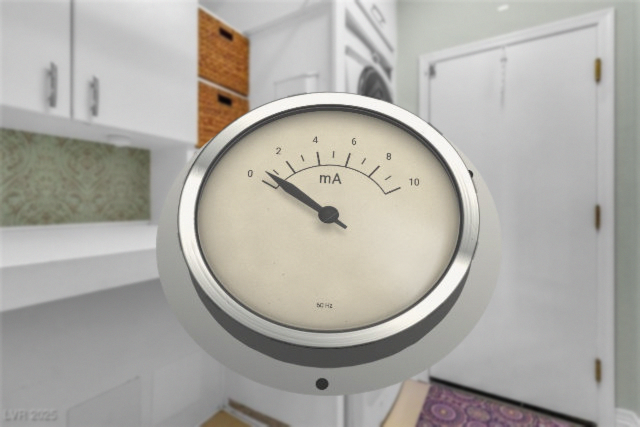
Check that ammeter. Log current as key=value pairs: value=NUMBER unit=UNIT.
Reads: value=0.5 unit=mA
